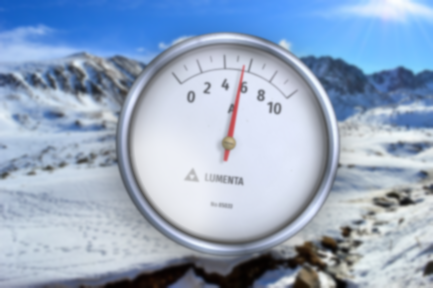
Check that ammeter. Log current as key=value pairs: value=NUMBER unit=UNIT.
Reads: value=5.5 unit=A
